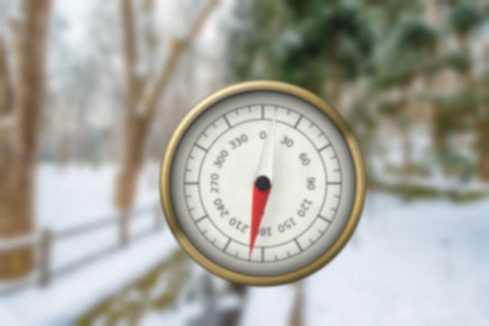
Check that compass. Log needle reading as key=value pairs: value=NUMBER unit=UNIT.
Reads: value=190 unit=°
